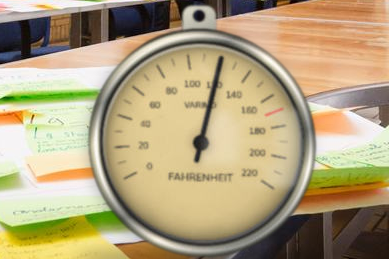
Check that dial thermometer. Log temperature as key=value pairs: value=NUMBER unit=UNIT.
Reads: value=120 unit=°F
